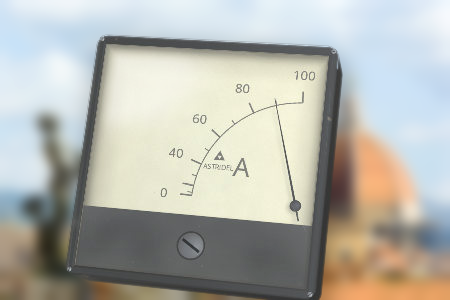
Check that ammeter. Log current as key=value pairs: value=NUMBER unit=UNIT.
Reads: value=90 unit=A
